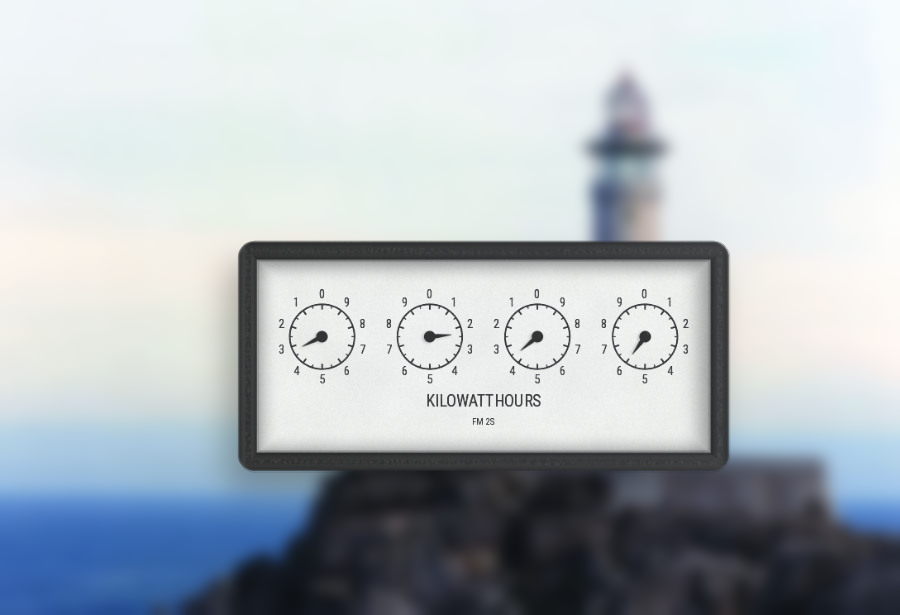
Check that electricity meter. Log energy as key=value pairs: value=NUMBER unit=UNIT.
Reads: value=3236 unit=kWh
